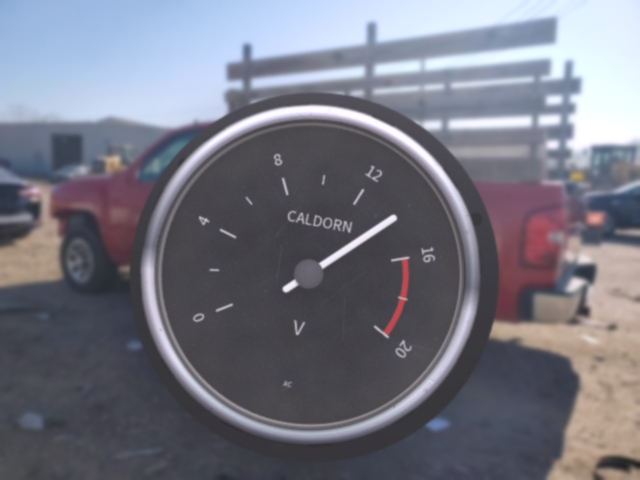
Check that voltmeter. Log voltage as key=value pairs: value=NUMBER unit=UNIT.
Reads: value=14 unit=V
